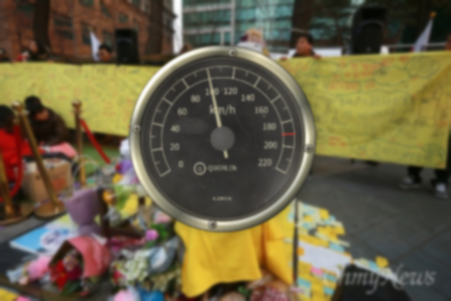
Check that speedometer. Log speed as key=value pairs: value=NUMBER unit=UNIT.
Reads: value=100 unit=km/h
